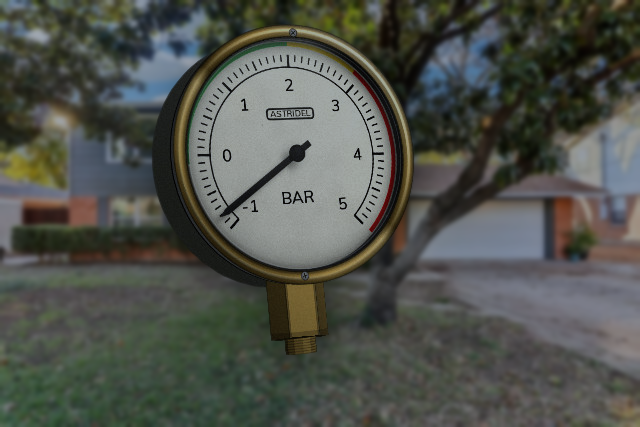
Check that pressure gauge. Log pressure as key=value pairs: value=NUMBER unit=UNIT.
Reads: value=-0.8 unit=bar
